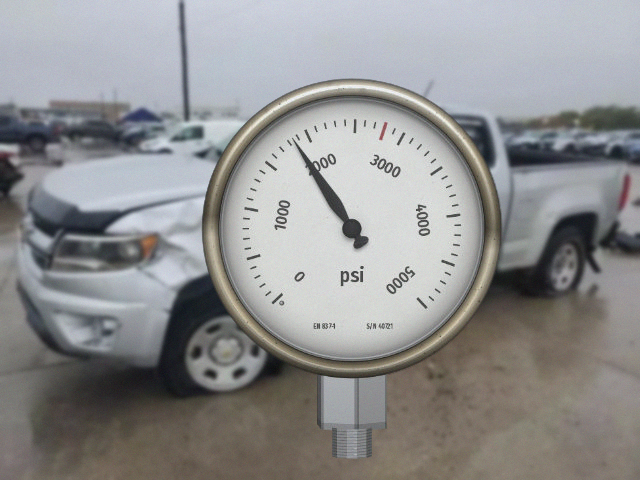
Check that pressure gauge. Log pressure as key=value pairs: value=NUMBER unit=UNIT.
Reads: value=1850 unit=psi
